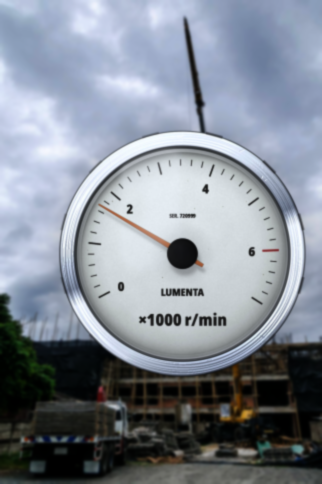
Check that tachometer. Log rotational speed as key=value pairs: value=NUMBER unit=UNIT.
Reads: value=1700 unit=rpm
